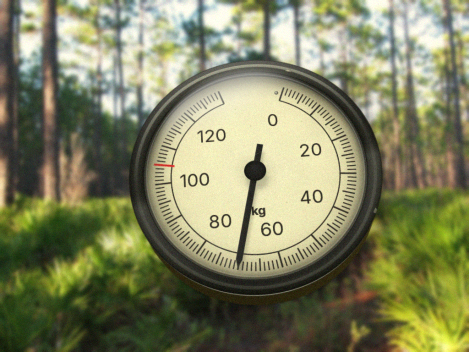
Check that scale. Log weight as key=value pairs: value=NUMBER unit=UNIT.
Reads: value=70 unit=kg
